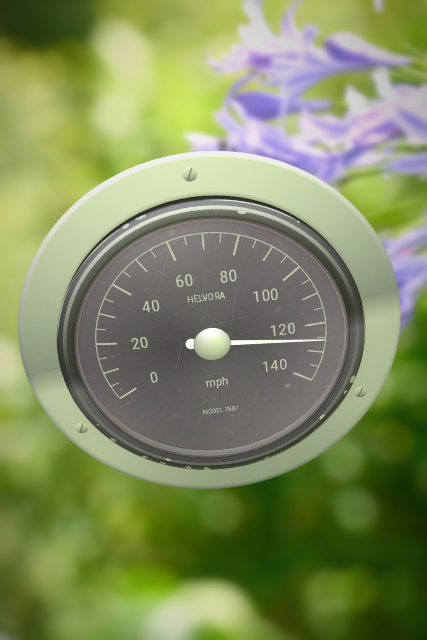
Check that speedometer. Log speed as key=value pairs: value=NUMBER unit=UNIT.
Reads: value=125 unit=mph
